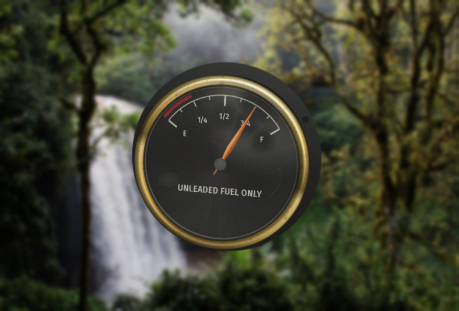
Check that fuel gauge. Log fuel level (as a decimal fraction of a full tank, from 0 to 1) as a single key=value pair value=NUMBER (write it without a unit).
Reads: value=0.75
